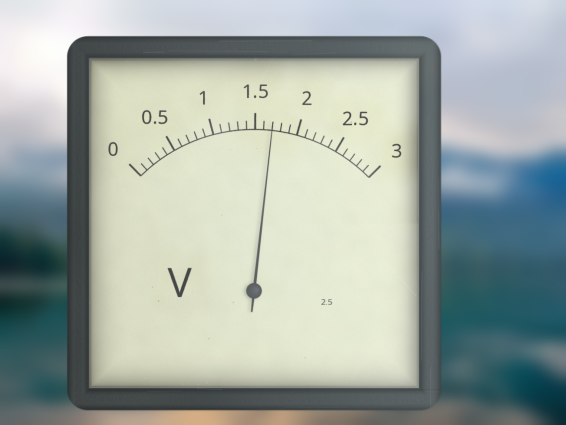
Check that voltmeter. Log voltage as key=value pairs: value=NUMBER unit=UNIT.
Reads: value=1.7 unit=V
